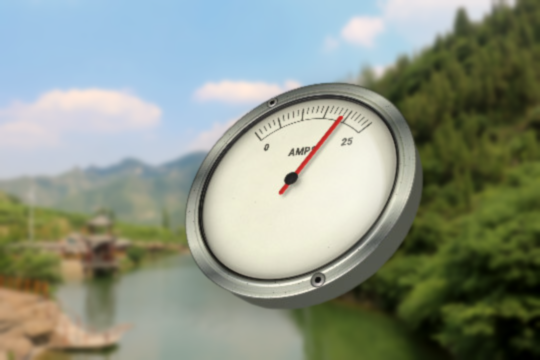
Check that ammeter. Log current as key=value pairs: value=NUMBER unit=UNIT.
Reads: value=20 unit=A
